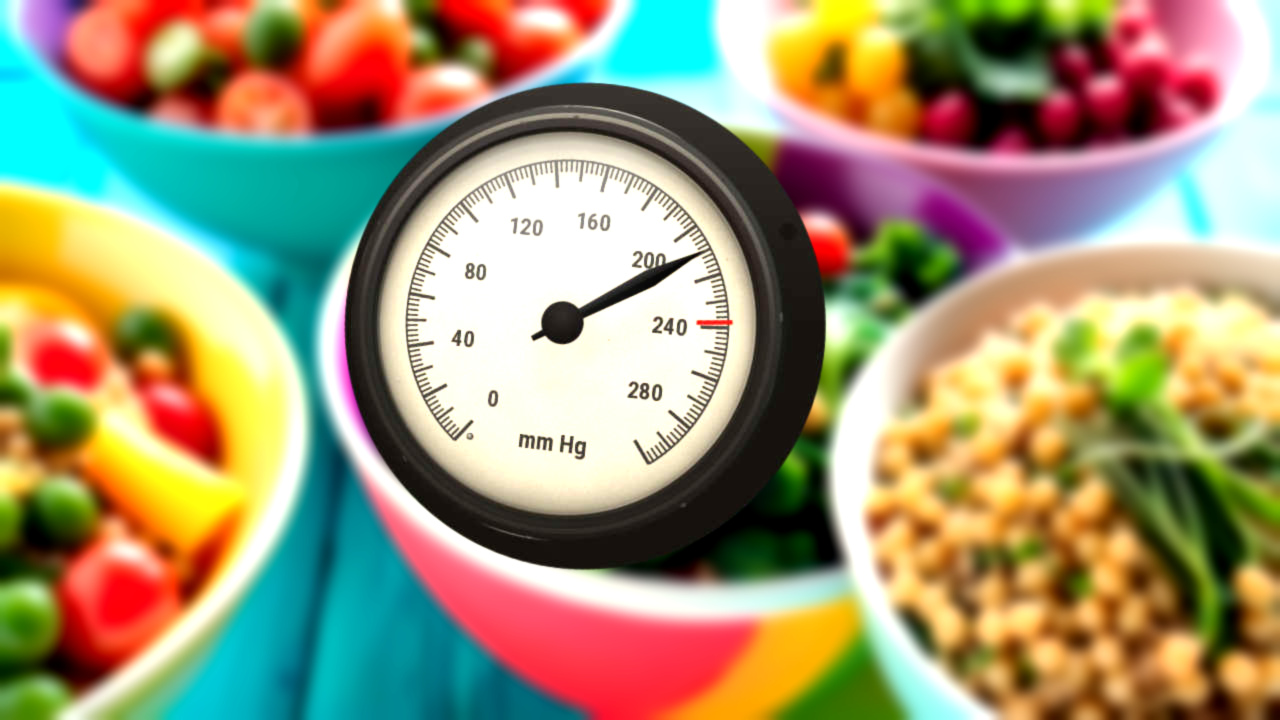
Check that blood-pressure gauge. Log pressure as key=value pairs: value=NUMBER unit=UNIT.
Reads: value=210 unit=mmHg
